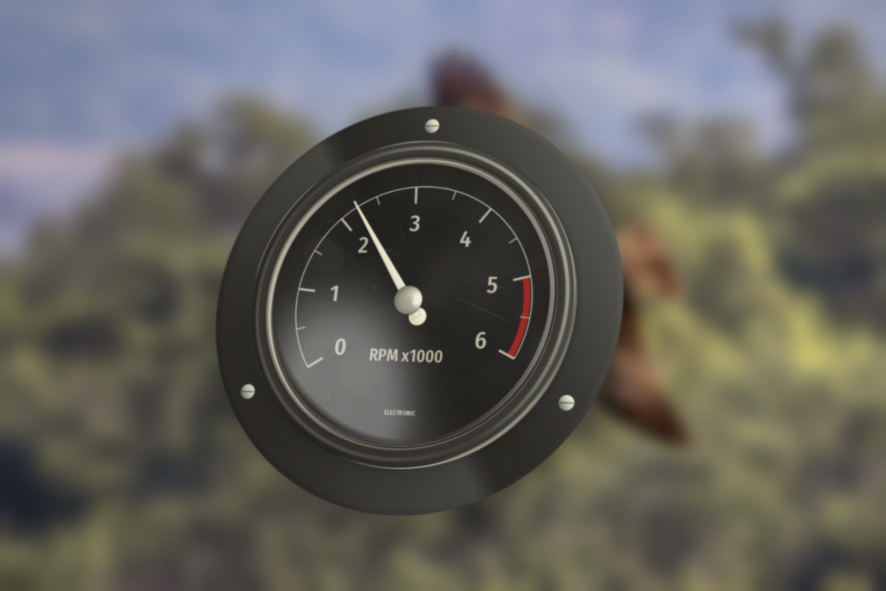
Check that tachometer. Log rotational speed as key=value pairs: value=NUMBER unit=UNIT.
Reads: value=2250 unit=rpm
